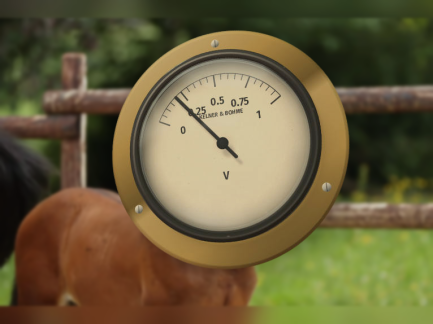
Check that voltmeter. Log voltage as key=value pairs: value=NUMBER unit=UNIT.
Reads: value=0.2 unit=V
